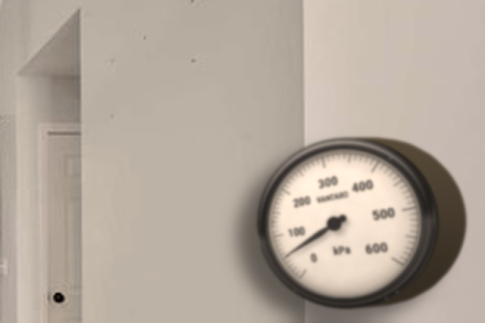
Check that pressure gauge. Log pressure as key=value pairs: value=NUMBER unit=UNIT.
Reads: value=50 unit=kPa
